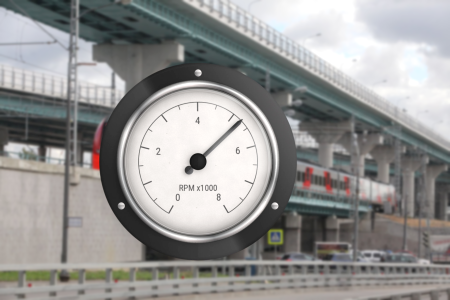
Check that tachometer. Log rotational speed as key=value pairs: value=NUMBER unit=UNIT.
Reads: value=5250 unit=rpm
